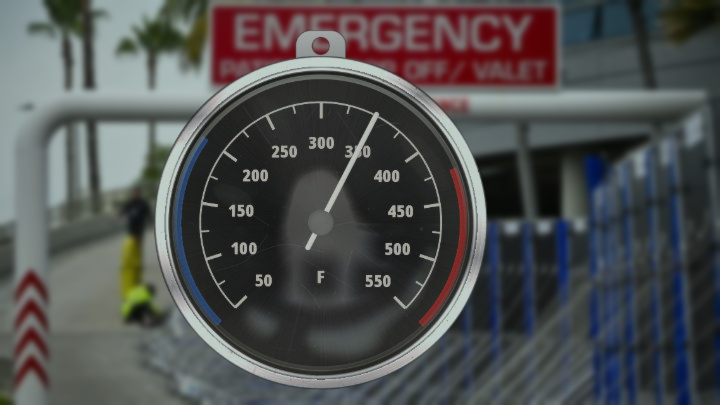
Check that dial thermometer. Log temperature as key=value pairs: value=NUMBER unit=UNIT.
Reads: value=350 unit=°F
